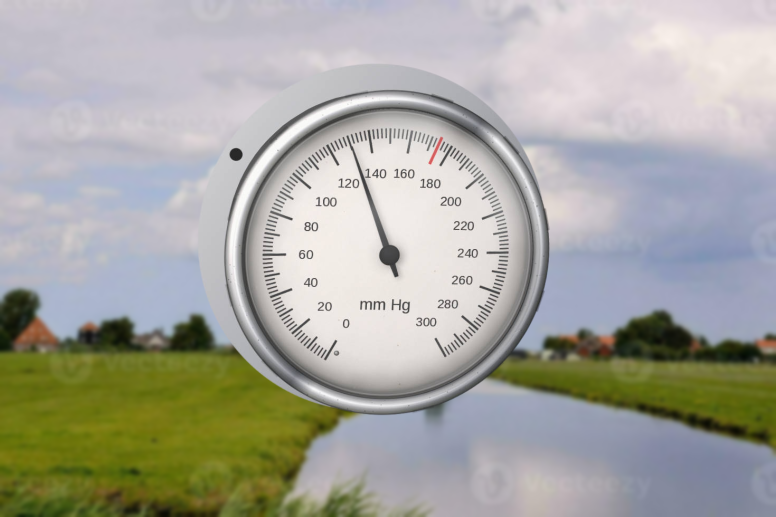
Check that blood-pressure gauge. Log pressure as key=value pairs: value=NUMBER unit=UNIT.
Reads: value=130 unit=mmHg
